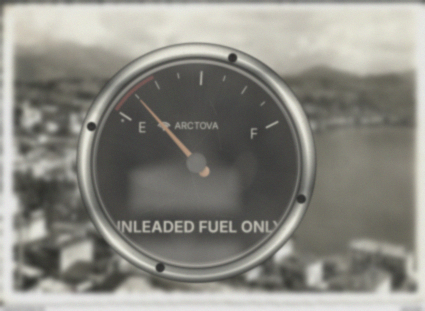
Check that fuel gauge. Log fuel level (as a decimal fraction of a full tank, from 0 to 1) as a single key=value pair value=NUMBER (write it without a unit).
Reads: value=0.125
